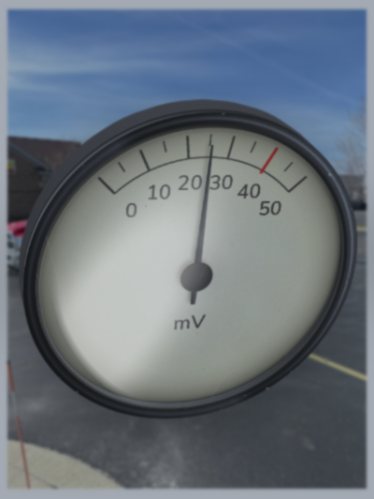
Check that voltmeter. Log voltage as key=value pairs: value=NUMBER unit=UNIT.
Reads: value=25 unit=mV
